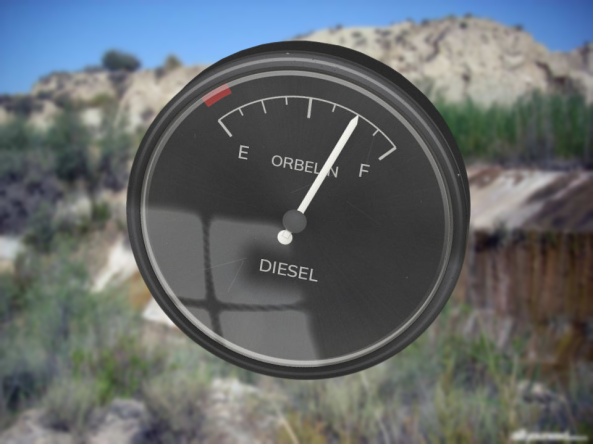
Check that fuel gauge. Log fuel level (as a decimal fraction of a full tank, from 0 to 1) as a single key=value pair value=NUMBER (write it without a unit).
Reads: value=0.75
